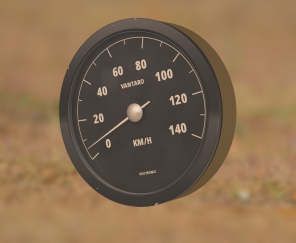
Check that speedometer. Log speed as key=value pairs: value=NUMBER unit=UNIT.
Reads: value=5 unit=km/h
